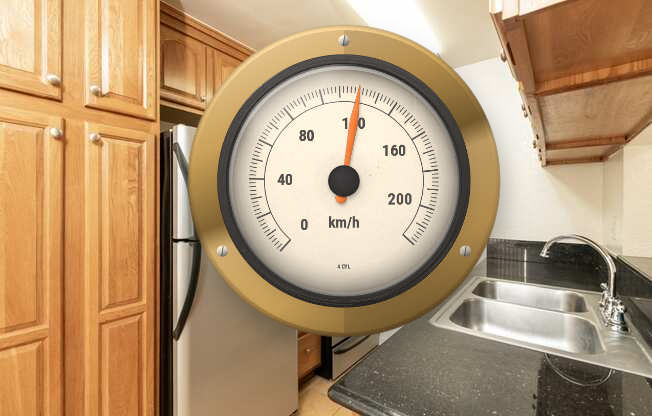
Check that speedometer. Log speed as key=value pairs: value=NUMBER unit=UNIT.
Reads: value=120 unit=km/h
